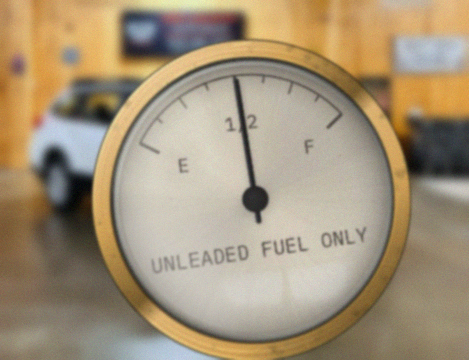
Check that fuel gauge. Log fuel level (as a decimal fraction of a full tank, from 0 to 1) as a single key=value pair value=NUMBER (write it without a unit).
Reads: value=0.5
